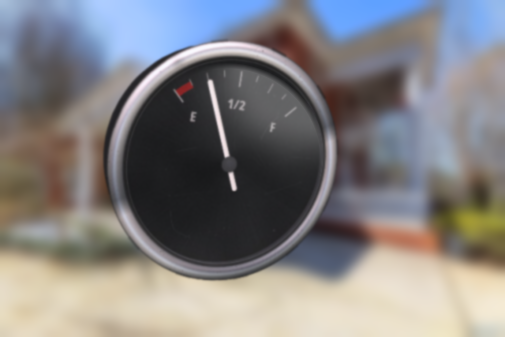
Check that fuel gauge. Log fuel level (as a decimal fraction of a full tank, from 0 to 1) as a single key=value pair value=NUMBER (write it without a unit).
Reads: value=0.25
